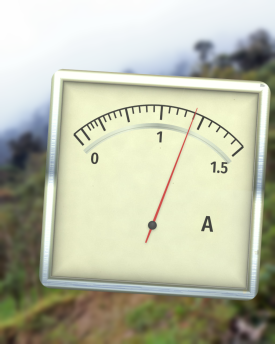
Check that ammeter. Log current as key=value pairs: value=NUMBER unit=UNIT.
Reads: value=1.2 unit=A
